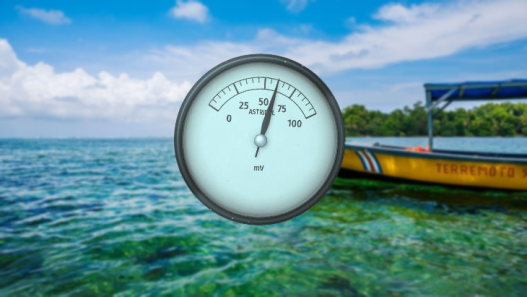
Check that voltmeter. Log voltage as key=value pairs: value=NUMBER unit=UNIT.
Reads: value=60 unit=mV
